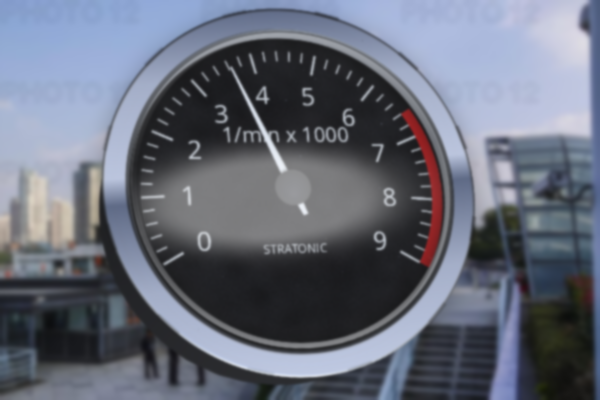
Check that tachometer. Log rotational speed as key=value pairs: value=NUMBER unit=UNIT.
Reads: value=3600 unit=rpm
